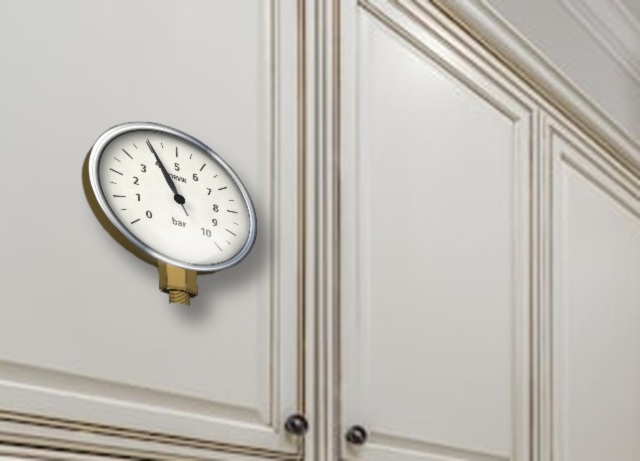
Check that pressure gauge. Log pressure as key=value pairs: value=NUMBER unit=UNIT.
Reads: value=4 unit=bar
